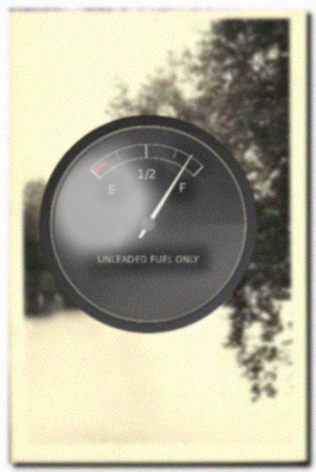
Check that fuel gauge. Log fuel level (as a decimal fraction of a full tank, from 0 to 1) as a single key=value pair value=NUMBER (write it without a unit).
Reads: value=0.875
